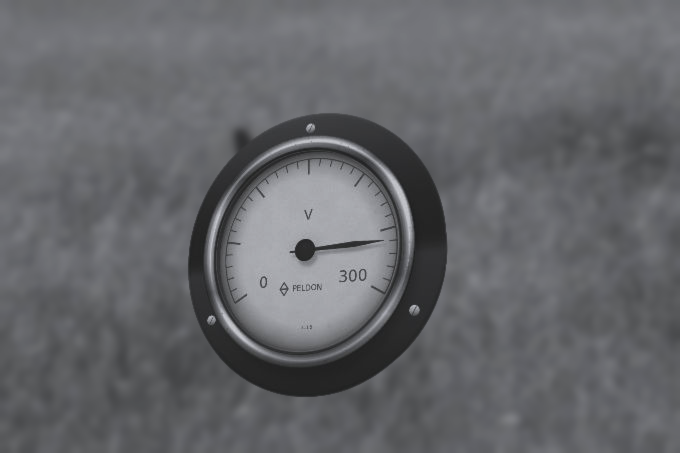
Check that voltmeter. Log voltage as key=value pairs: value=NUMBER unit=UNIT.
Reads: value=260 unit=V
